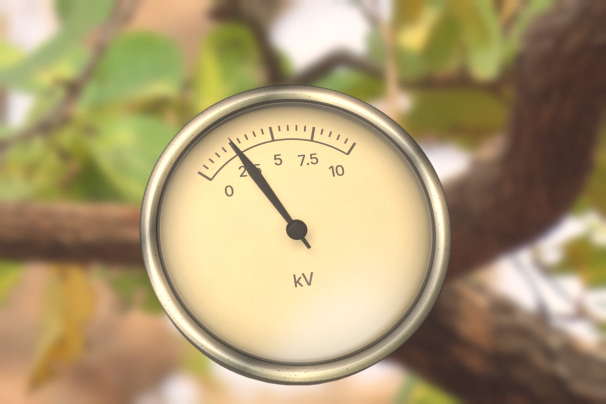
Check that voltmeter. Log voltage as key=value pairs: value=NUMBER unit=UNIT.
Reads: value=2.5 unit=kV
